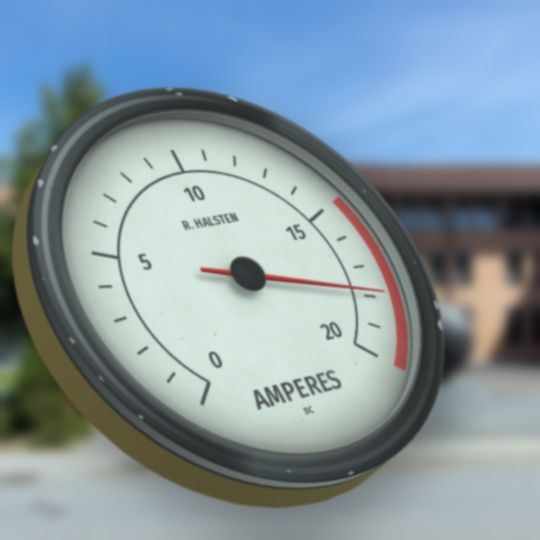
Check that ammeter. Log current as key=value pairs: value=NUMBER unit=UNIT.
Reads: value=18 unit=A
